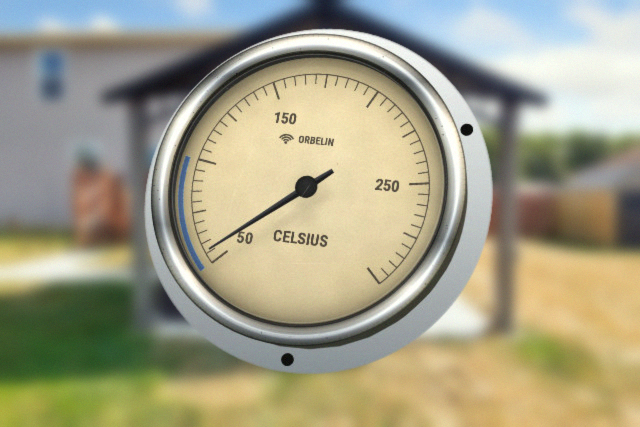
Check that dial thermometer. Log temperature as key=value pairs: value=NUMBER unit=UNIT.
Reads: value=55 unit=°C
